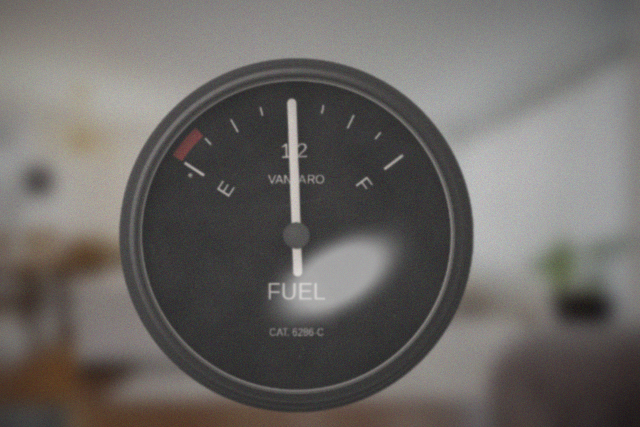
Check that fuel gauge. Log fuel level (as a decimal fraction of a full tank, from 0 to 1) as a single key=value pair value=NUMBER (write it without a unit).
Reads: value=0.5
